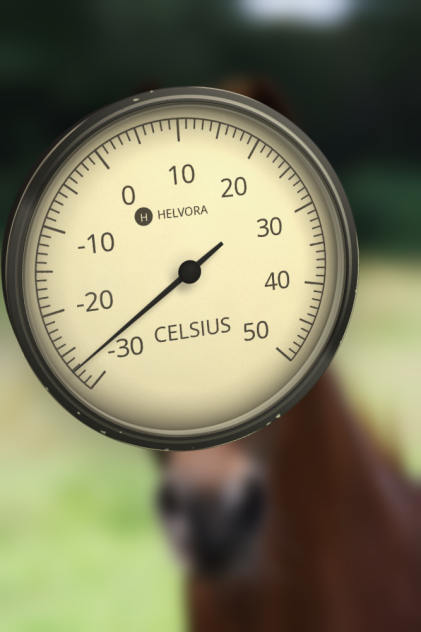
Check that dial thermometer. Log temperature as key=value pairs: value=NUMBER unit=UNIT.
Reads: value=-27 unit=°C
